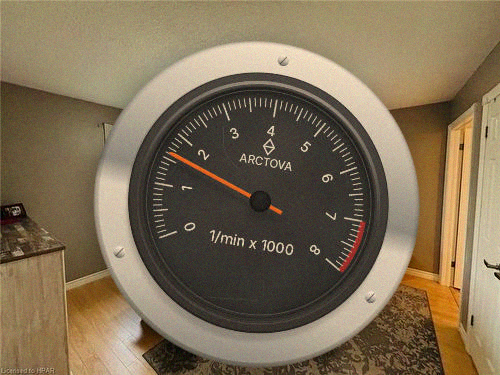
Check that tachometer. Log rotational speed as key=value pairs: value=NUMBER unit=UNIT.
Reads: value=1600 unit=rpm
